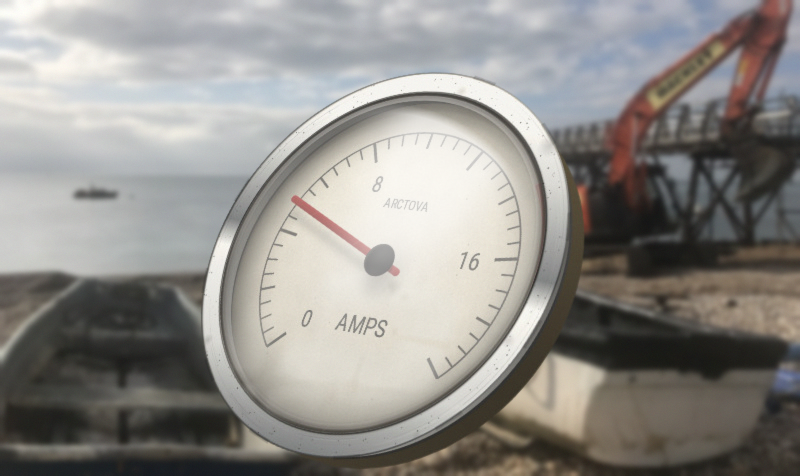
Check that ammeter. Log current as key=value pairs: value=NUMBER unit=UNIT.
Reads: value=5 unit=A
